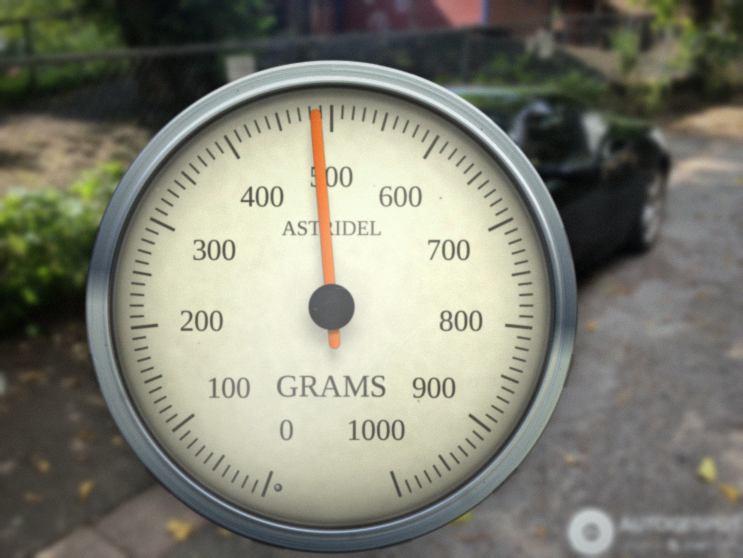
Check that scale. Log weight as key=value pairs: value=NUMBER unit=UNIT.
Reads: value=485 unit=g
